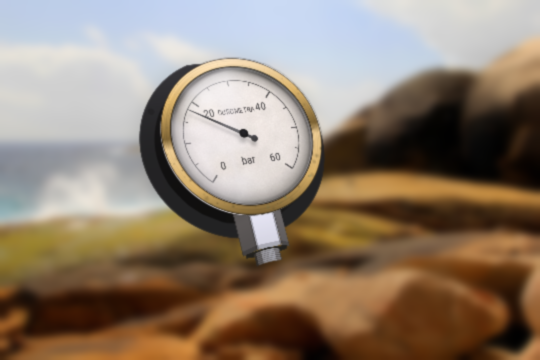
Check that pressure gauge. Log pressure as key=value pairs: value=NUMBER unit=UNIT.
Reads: value=17.5 unit=bar
